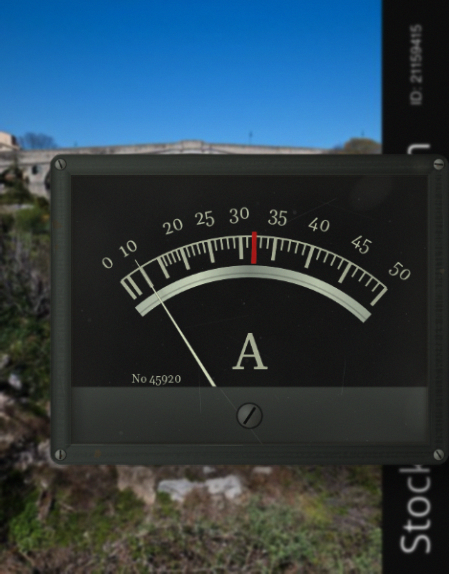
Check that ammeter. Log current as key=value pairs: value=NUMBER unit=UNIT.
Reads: value=10 unit=A
